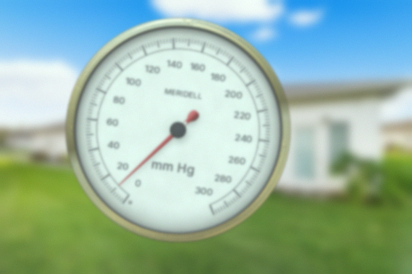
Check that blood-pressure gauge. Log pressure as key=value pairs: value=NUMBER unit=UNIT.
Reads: value=10 unit=mmHg
